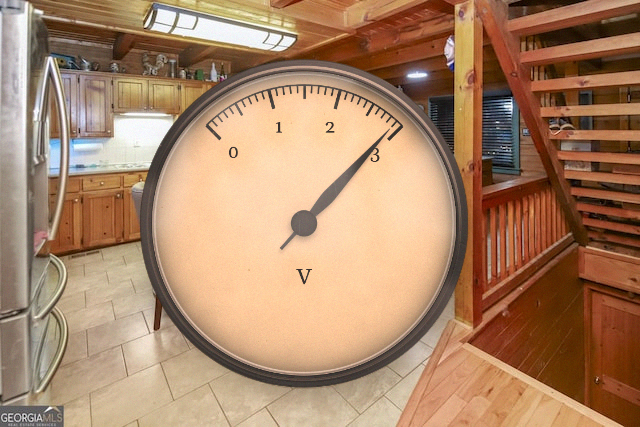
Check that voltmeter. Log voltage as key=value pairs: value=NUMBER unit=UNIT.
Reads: value=2.9 unit=V
